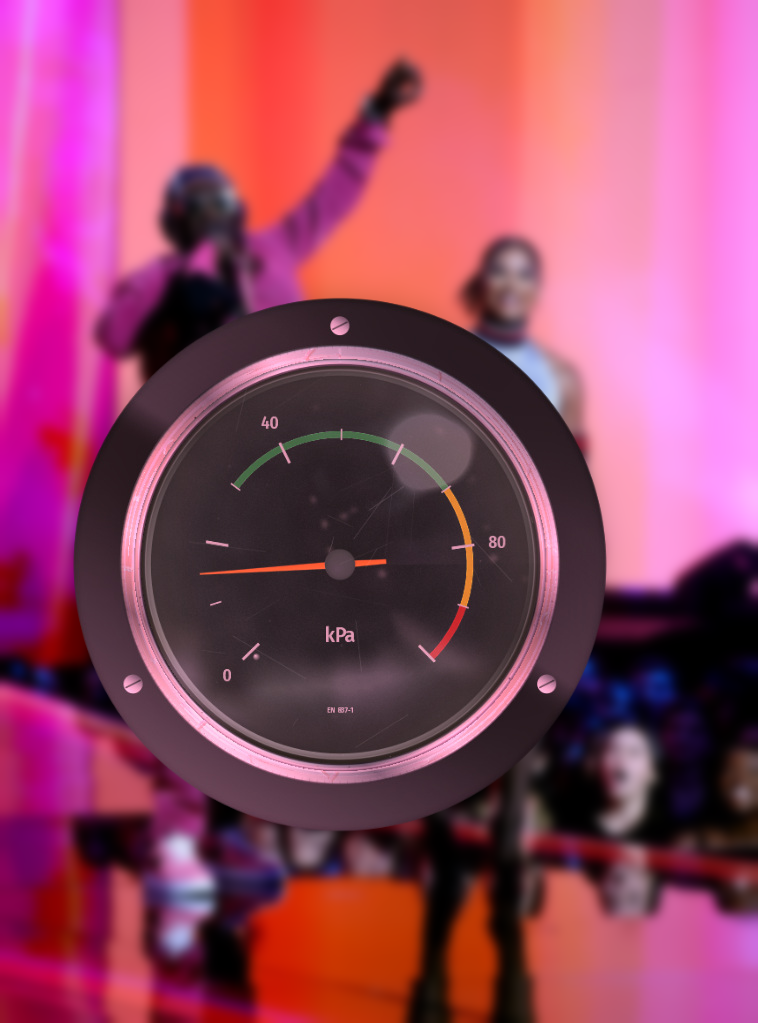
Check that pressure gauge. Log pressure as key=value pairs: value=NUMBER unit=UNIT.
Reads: value=15 unit=kPa
